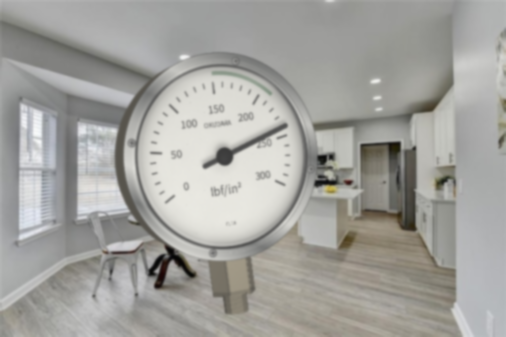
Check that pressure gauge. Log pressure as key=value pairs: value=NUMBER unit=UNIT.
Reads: value=240 unit=psi
